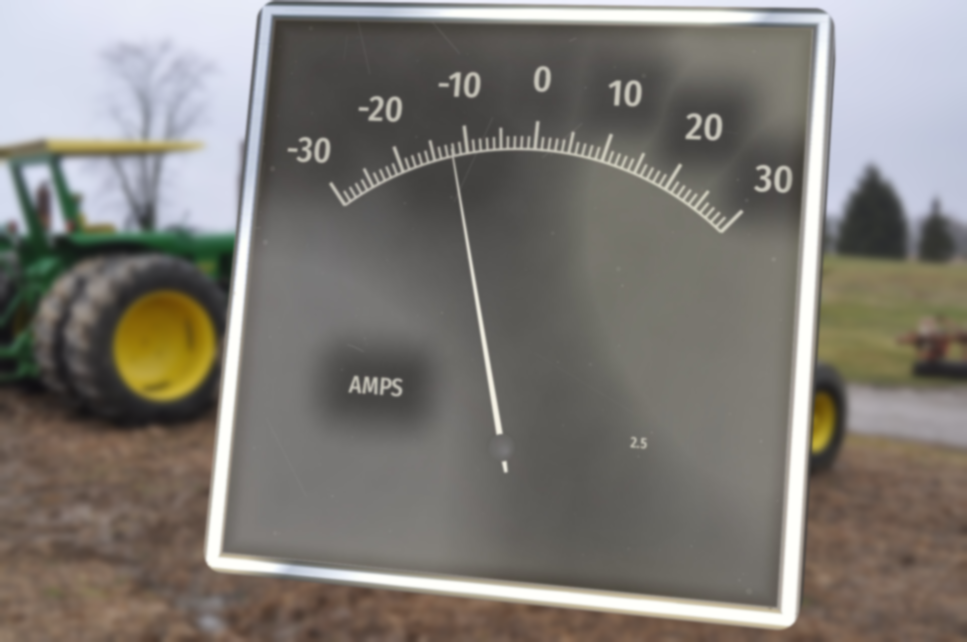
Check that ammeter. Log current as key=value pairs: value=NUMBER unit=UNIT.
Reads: value=-12 unit=A
